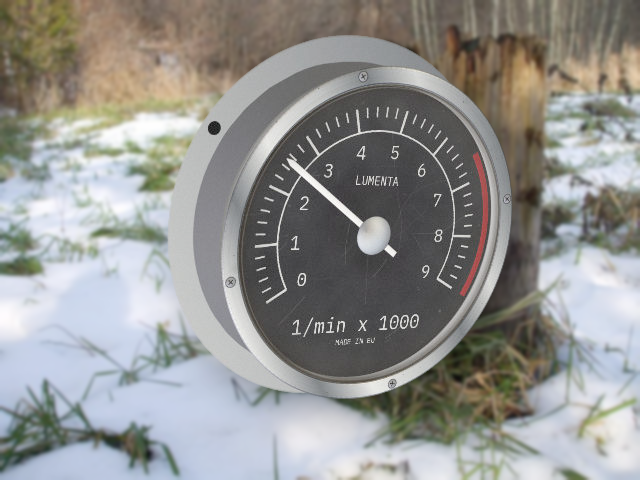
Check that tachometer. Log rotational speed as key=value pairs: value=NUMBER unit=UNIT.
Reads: value=2500 unit=rpm
